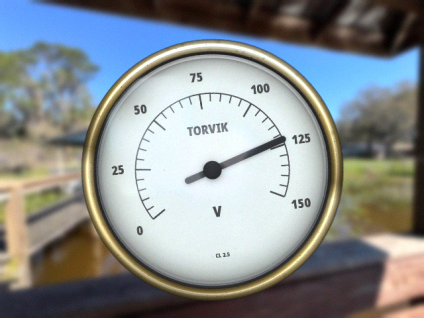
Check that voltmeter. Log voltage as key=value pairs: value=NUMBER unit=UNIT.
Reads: value=122.5 unit=V
